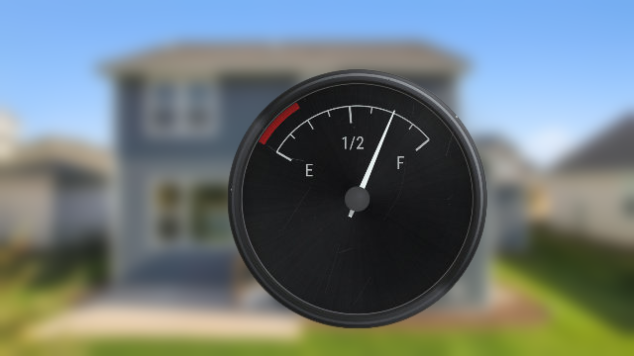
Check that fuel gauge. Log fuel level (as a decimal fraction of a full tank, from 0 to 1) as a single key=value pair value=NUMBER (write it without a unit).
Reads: value=0.75
